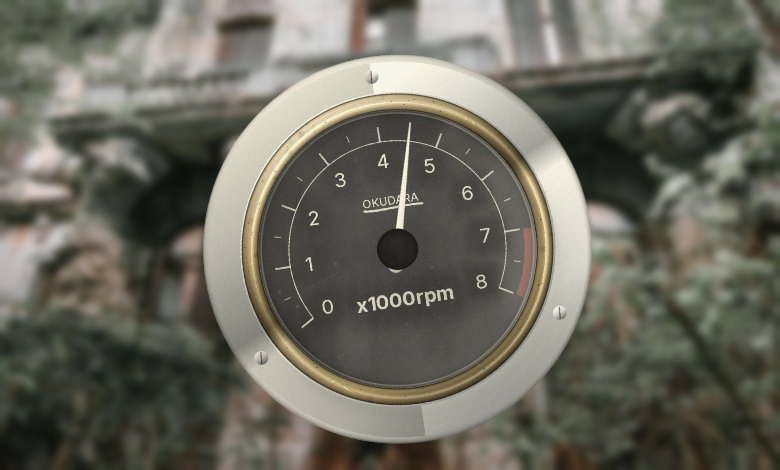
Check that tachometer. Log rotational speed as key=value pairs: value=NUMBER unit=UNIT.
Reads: value=4500 unit=rpm
